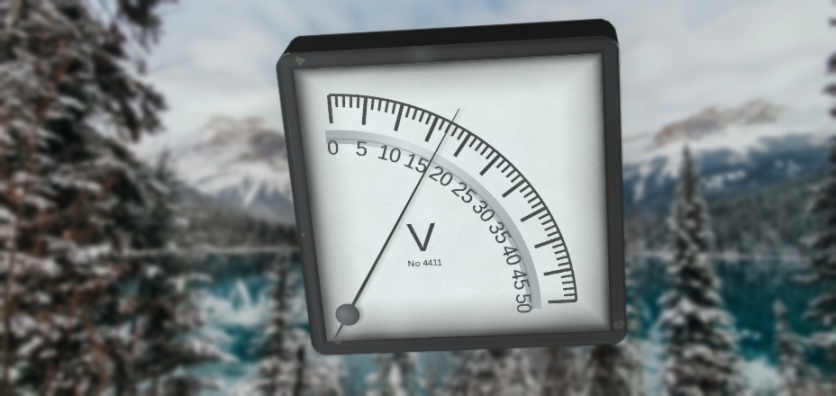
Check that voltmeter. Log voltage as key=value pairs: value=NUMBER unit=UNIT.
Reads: value=17 unit=V
